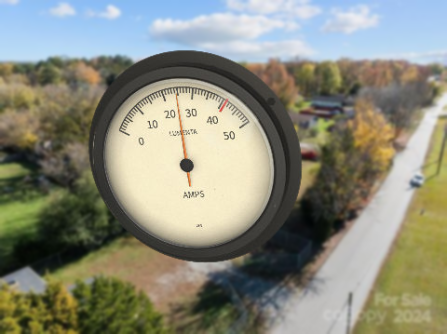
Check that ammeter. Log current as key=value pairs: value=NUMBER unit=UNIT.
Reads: value=25 unit=A
